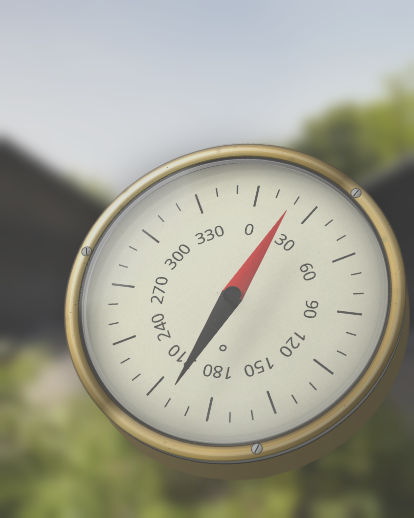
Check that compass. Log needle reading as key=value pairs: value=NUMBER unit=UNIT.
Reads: value=20 unit=°
